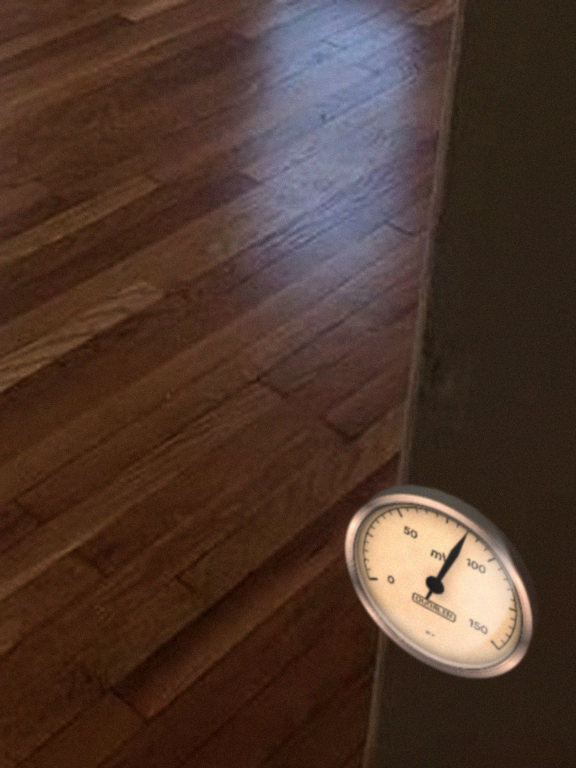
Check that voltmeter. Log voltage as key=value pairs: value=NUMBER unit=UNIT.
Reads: value=85 unit=mV
